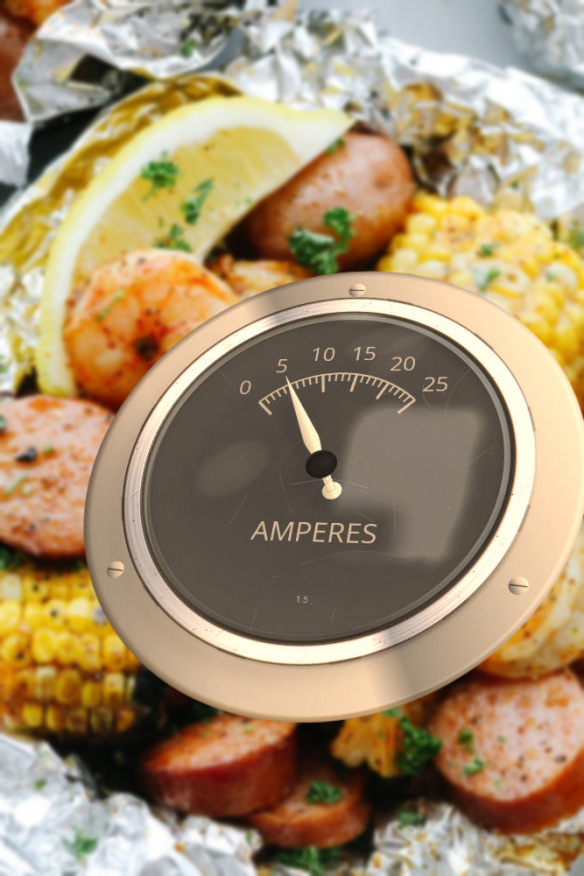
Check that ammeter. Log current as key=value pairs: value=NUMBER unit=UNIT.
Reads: value=5 unit=A
